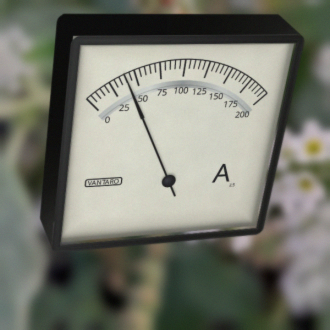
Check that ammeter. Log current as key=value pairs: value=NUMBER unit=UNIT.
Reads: value=40 unit=A
